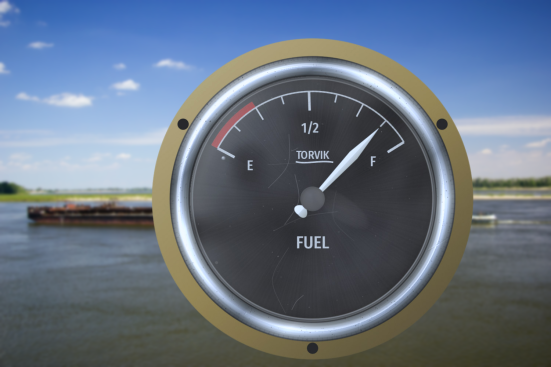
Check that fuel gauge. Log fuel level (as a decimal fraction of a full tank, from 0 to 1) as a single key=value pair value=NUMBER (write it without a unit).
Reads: value=0.875
